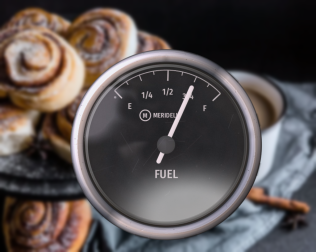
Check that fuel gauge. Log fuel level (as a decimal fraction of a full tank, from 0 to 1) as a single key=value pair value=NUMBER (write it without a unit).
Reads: value=0.75
